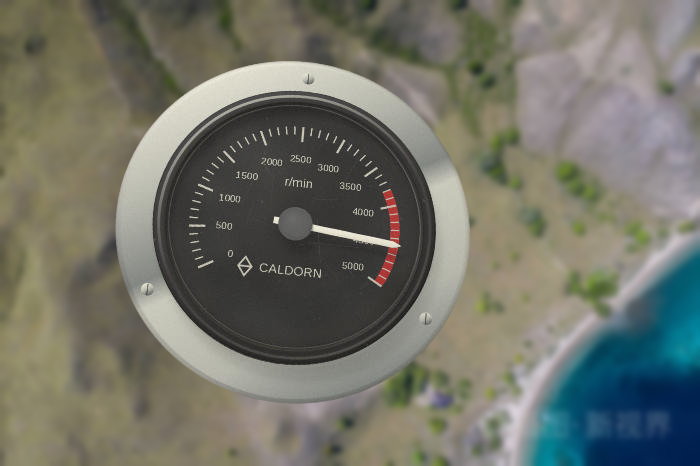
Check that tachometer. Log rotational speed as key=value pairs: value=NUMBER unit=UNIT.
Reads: value=4500 unit=rpm
